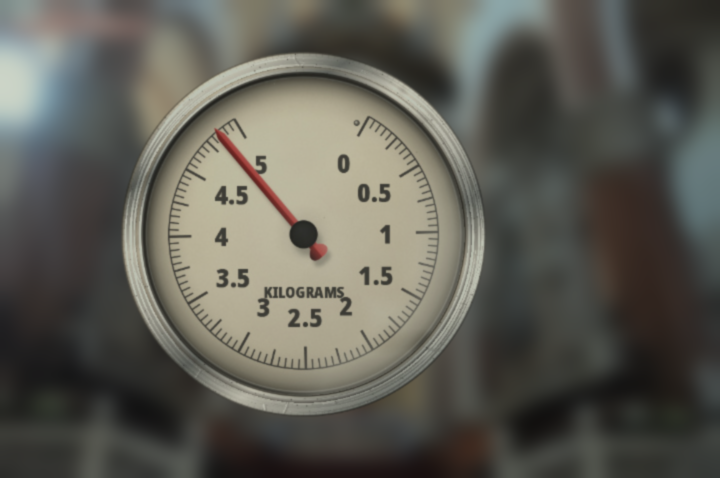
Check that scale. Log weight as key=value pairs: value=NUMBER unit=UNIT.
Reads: value=4.85 unit=kg
